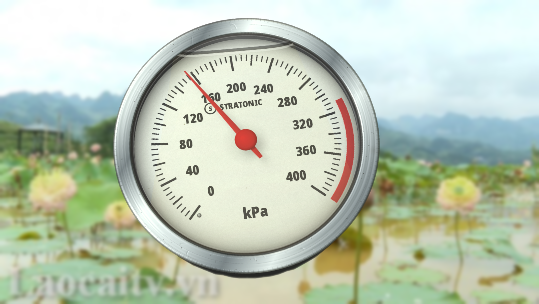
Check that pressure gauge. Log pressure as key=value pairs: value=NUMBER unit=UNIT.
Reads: value=155 unit=kPa
